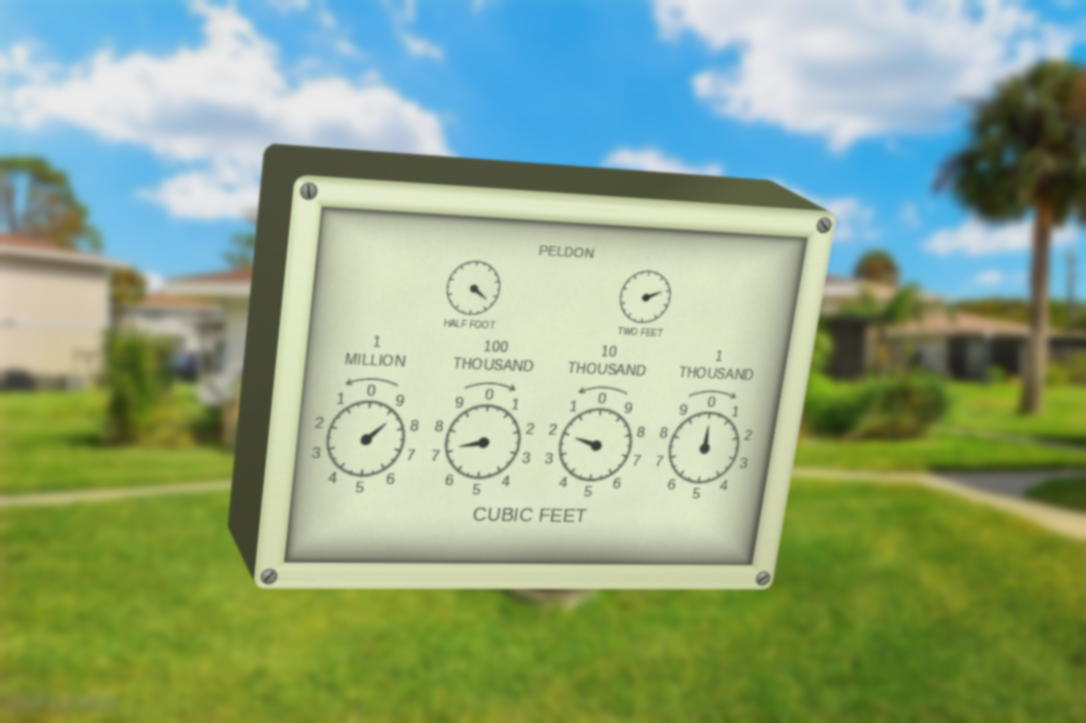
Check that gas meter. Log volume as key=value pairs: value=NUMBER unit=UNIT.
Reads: value=872000 unit=ft³
